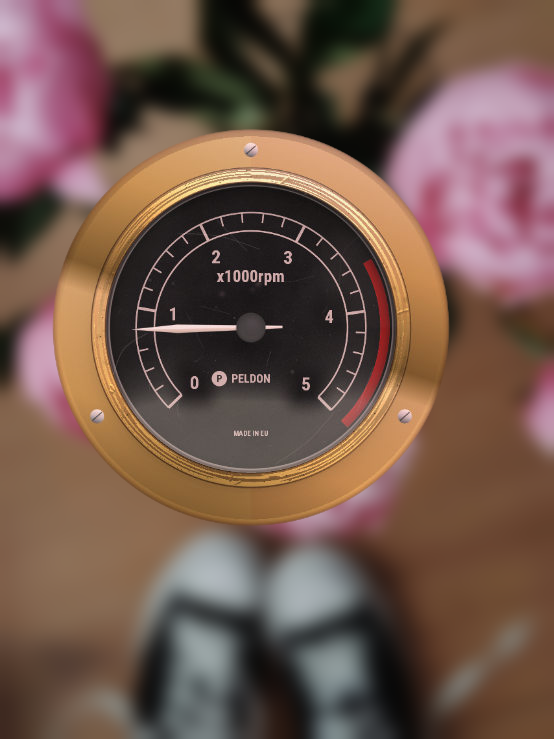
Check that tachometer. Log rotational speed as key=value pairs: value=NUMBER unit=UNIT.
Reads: value=800 unit=rpm
